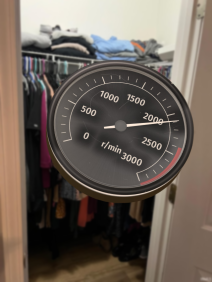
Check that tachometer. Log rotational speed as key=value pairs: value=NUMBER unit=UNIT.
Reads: value=2100 unit=rpm
